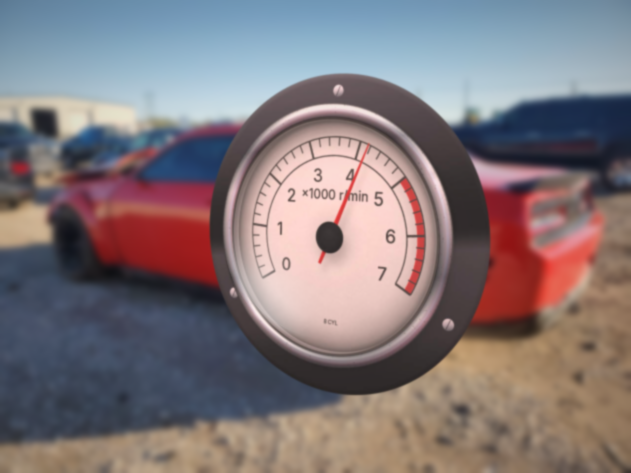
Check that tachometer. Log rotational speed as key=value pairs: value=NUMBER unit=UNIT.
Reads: value=4200 unit=rpm
